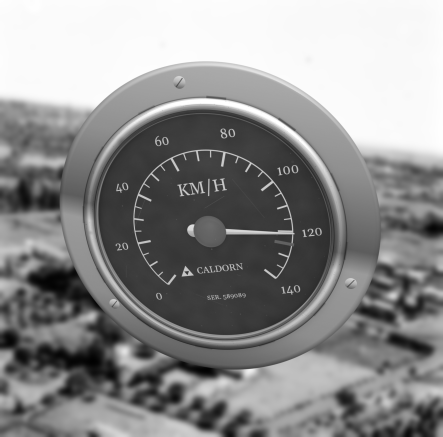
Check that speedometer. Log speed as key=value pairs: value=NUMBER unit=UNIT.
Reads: value=120 unit=km/h
